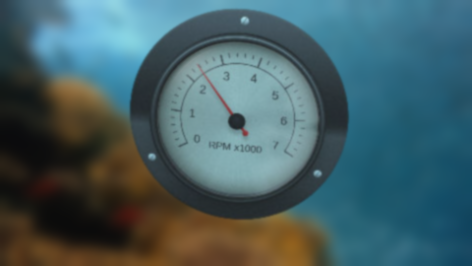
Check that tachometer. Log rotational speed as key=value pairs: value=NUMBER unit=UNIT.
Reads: value=2400 unit=rpm
